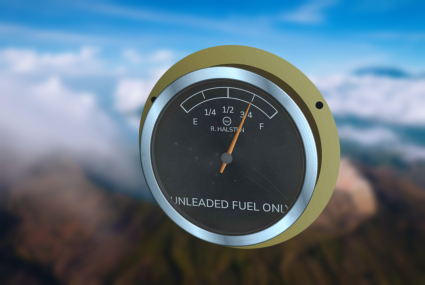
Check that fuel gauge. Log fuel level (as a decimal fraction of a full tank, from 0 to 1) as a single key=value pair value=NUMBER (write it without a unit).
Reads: value=0.75
